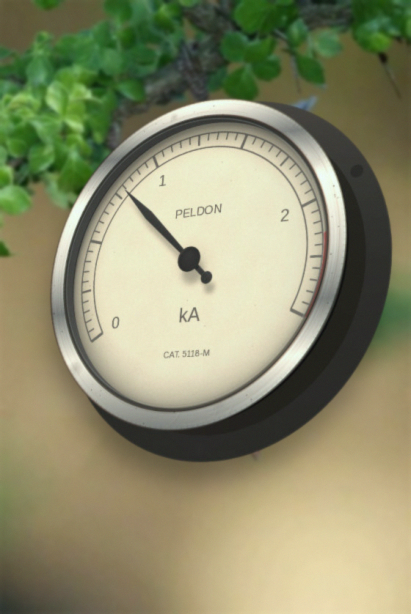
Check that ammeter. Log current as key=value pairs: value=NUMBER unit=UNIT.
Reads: value=0.8 unit=kA
